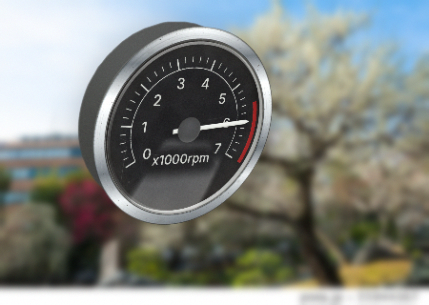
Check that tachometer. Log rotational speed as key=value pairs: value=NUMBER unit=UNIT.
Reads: value=6000 unit=rpm
